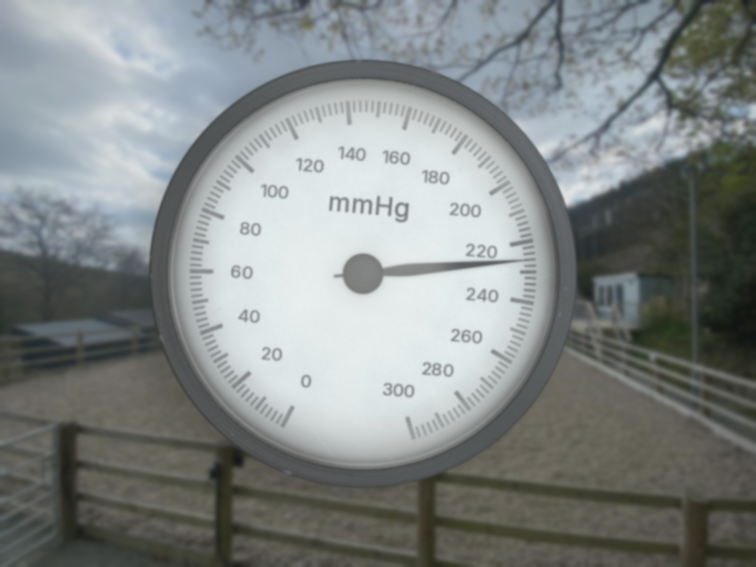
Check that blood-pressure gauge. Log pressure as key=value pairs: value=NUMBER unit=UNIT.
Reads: value=226 unit=mmHg
